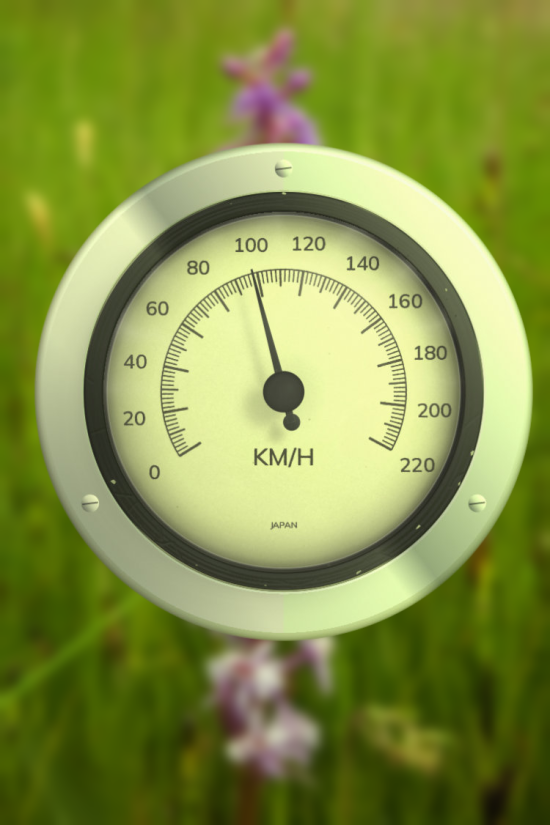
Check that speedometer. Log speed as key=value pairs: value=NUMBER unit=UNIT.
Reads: value=98 unit=km/h
